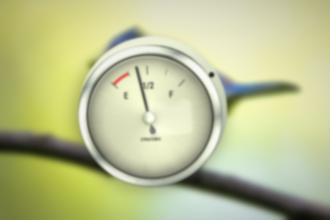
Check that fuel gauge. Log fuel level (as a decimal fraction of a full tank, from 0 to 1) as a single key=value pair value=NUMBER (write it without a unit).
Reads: value=0.375
